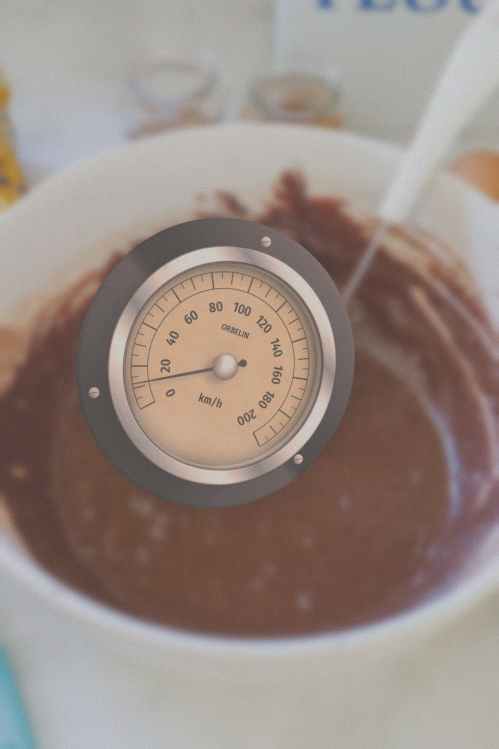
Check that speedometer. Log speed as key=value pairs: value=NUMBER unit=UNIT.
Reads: value=12.5 unit=km/h
